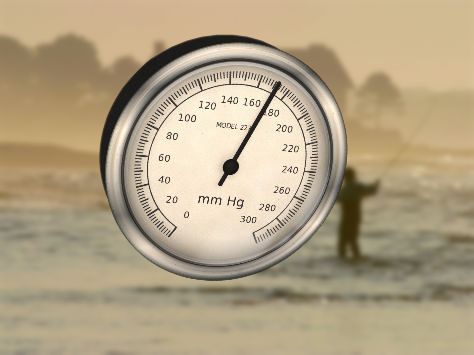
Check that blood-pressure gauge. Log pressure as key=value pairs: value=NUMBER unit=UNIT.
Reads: value=170 unit=mmHg
